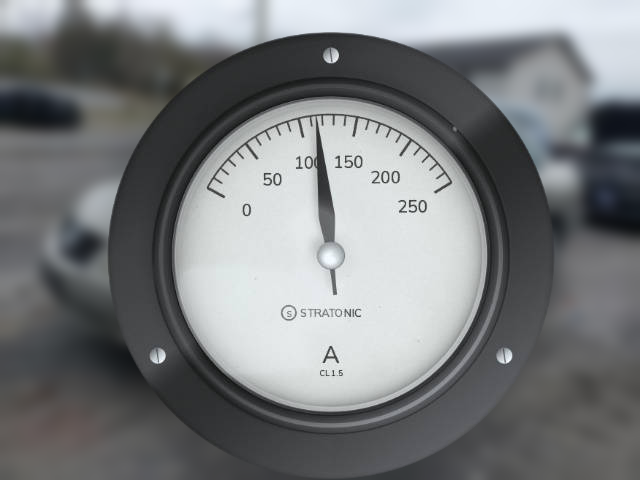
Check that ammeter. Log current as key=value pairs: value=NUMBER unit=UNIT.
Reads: value=115 unit=A
